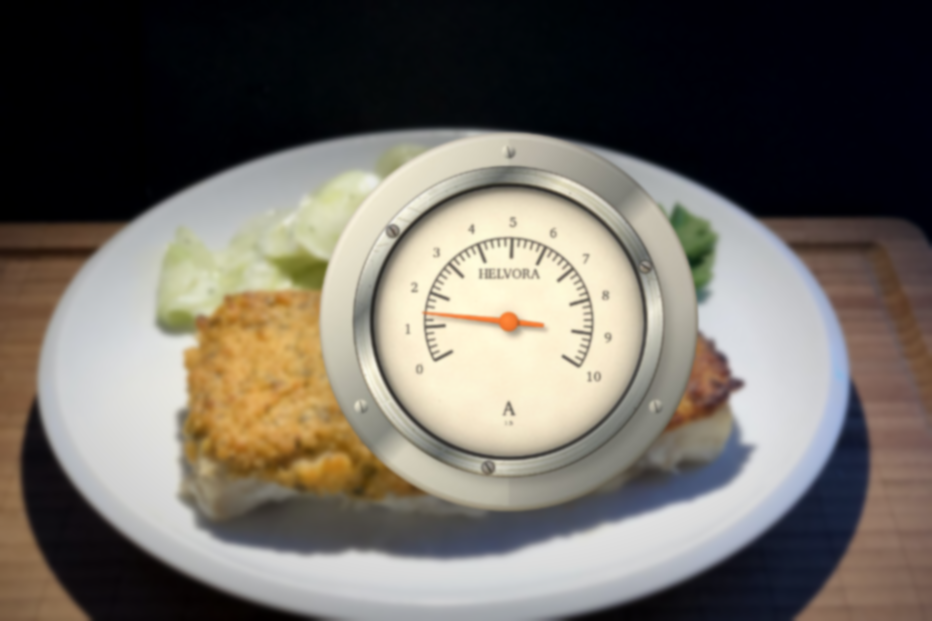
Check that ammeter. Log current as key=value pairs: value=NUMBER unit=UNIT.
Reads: value=1.4 unit=A
